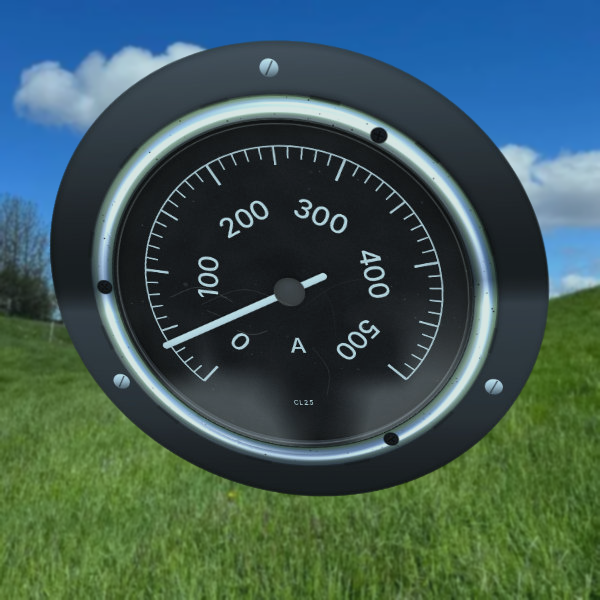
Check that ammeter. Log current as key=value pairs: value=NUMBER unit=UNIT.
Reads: value=40 unit=A
